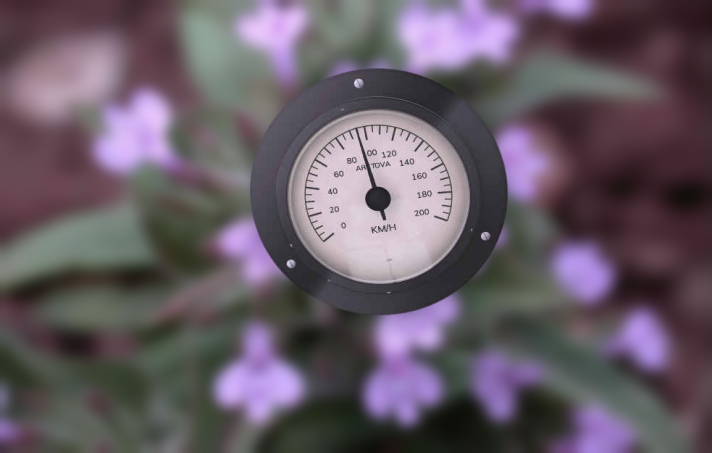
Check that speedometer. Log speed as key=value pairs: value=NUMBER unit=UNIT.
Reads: value=95 unit=km/h
